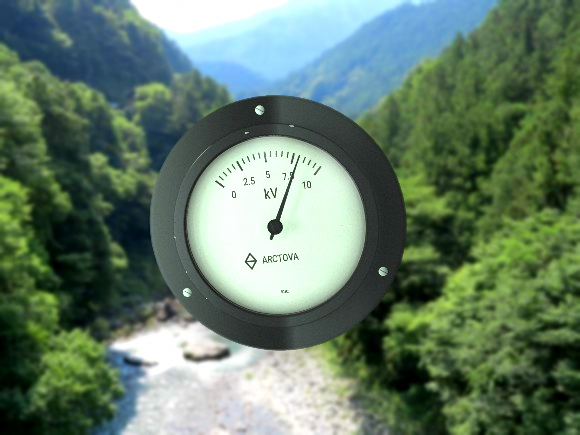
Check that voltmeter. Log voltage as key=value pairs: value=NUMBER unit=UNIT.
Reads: value=8 unit=kV
